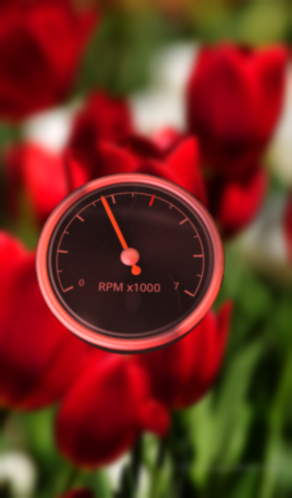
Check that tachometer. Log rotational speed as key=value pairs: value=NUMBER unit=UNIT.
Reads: value=2750 unit=rpm
